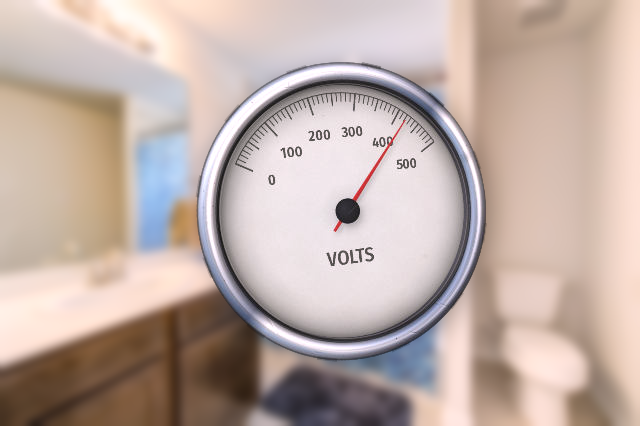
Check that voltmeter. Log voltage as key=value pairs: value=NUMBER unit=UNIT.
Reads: value=420 unit=V
